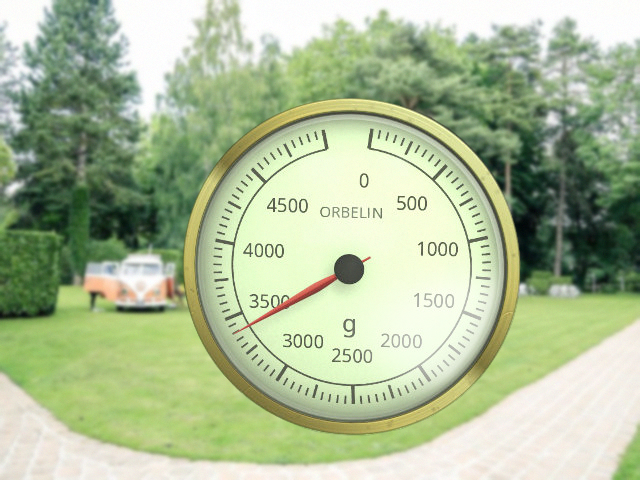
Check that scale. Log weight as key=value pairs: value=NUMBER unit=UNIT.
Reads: value=3400 unit=g
